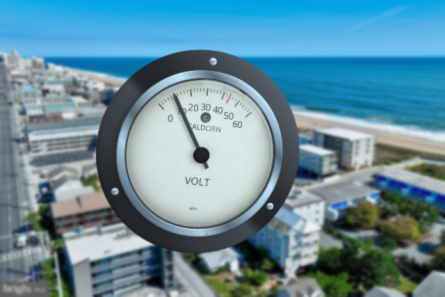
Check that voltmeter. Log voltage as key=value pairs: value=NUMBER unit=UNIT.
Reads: value=10 unit=V
